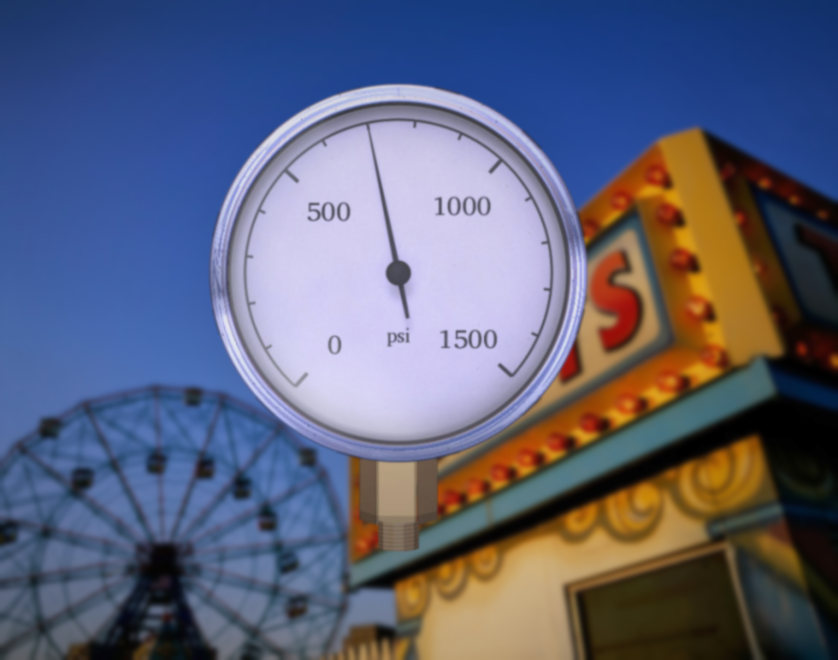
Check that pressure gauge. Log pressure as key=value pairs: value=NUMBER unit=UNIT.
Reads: value=700 unit=psi
